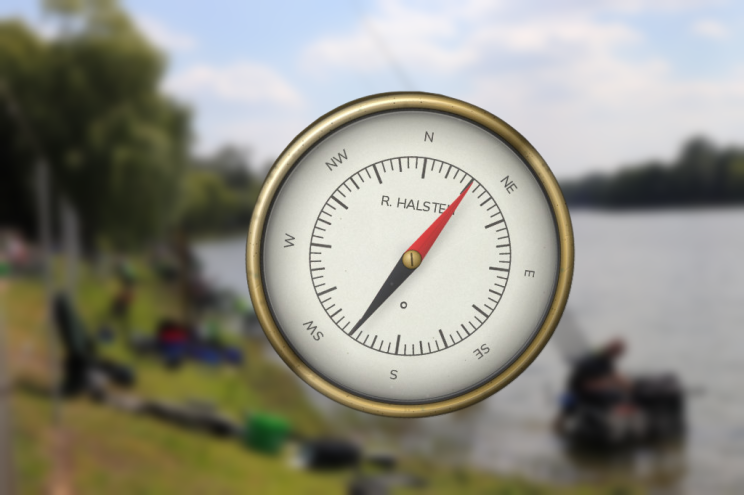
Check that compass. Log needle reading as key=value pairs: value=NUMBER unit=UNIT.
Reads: value=30 unit=°
